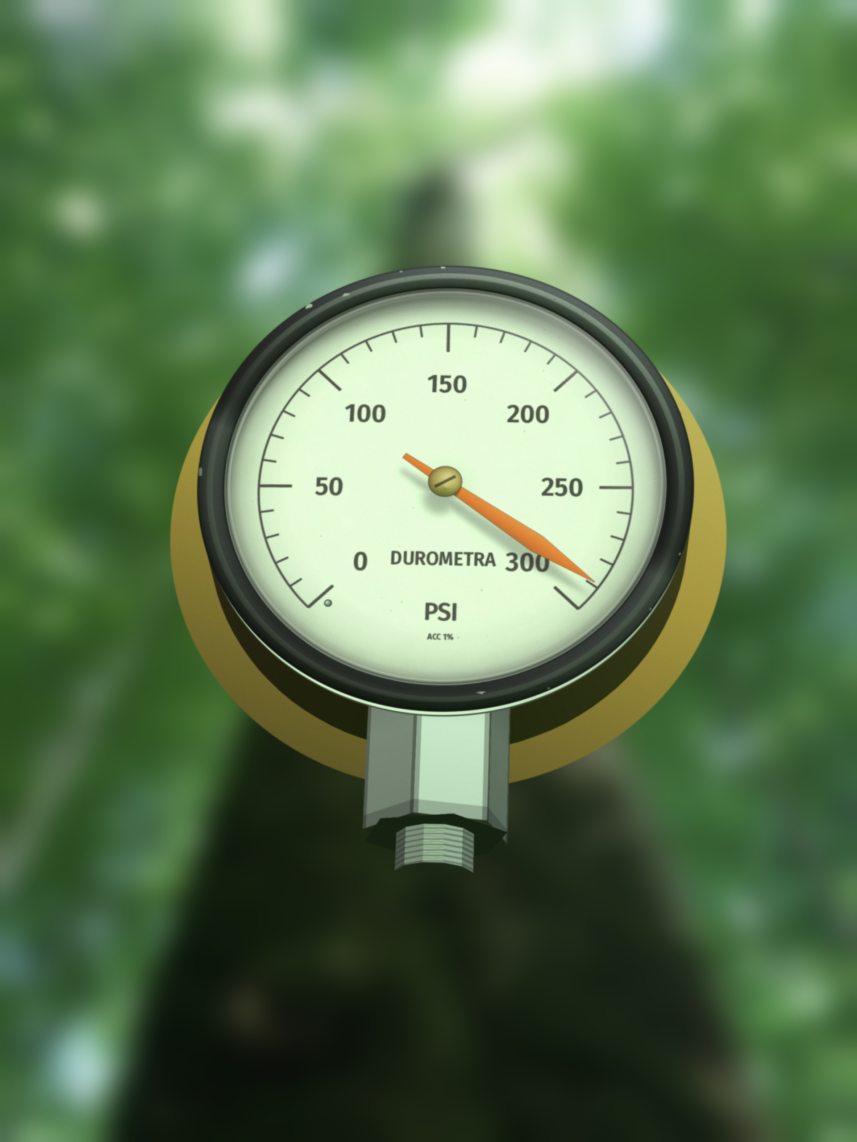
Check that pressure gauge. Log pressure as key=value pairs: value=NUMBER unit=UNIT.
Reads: value=290 unit=psi
